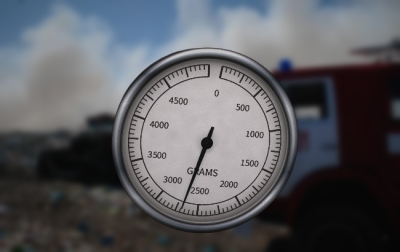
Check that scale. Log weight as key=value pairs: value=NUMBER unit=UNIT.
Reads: value=2700 unit=g
